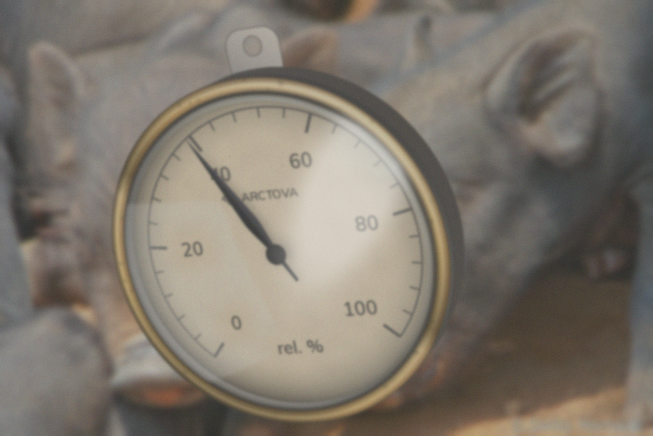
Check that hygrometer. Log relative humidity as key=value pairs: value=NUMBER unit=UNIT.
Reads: value=40 unit=%
